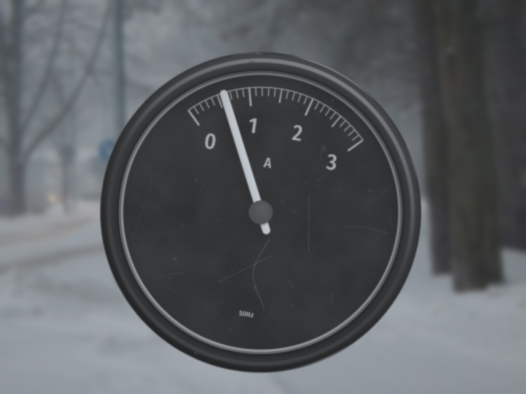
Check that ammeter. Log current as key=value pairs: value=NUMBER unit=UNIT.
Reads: value=0.6 unit=A
